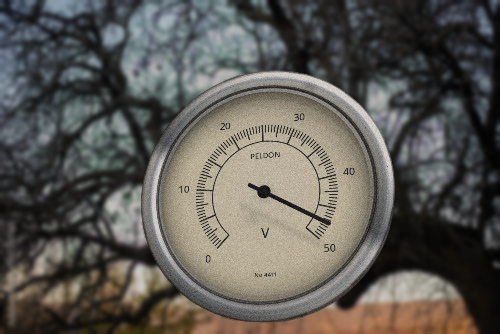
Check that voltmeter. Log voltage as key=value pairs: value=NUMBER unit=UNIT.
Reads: value=47.5 unit=V
